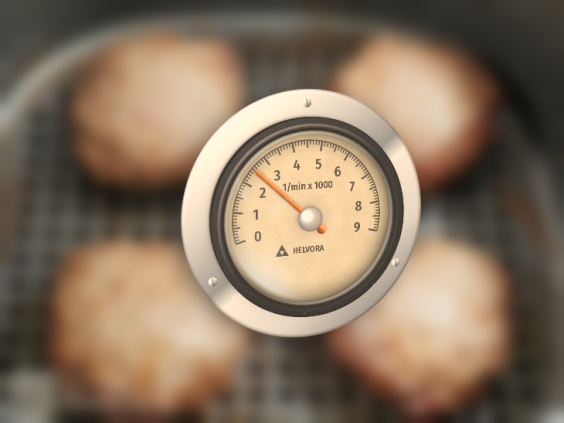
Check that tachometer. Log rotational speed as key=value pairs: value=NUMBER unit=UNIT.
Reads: value=2500 unit=rpm
